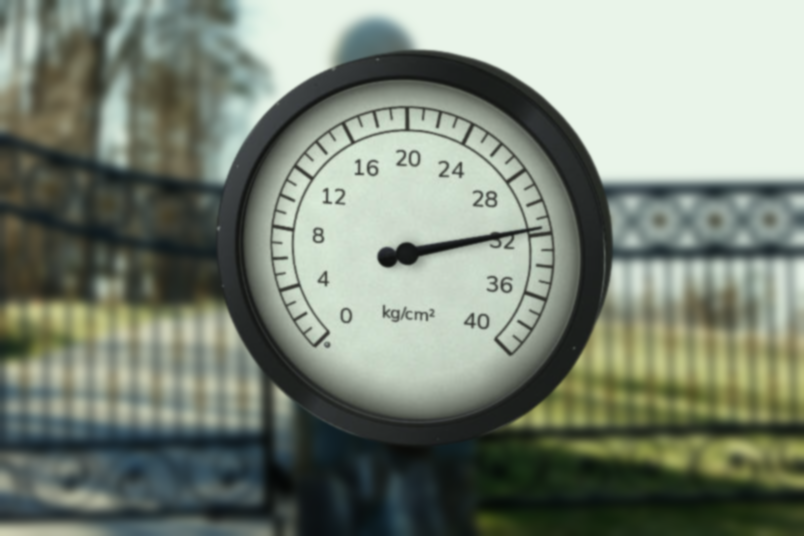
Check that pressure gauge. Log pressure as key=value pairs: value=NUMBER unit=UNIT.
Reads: value=31.5 unit=kg/cm²
